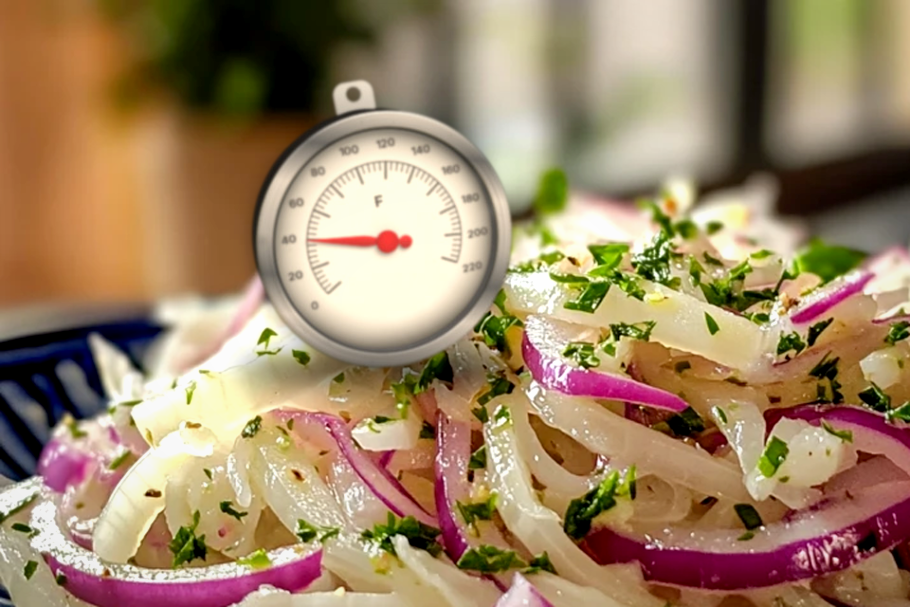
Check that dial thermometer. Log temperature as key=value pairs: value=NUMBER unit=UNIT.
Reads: value=40 unit=°F
